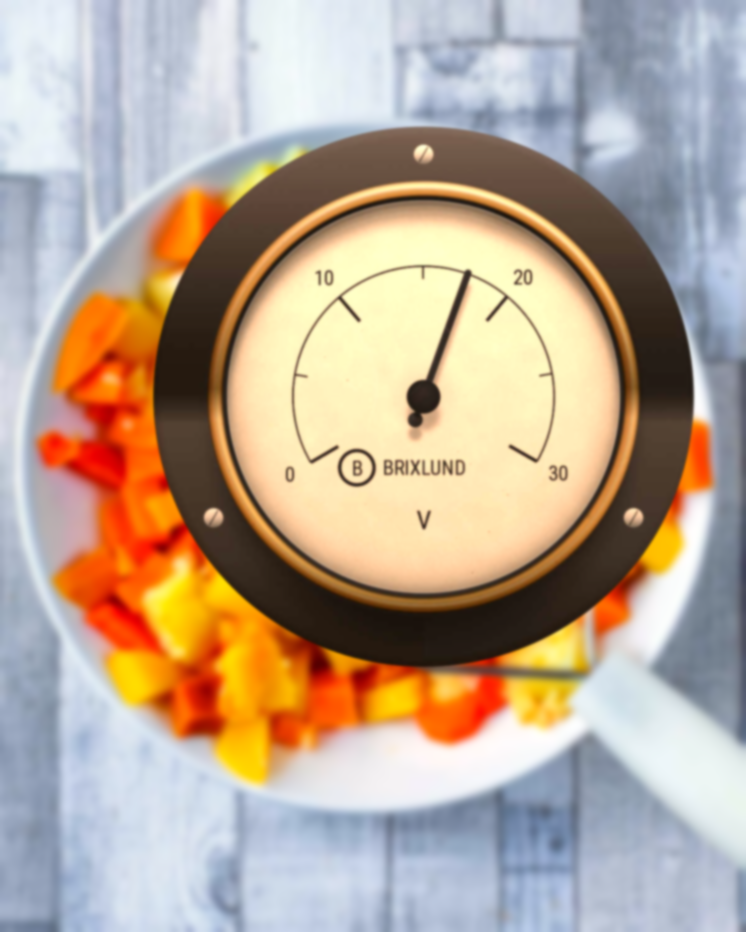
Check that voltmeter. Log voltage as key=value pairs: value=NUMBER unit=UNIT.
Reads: value=17.5 unit=V
